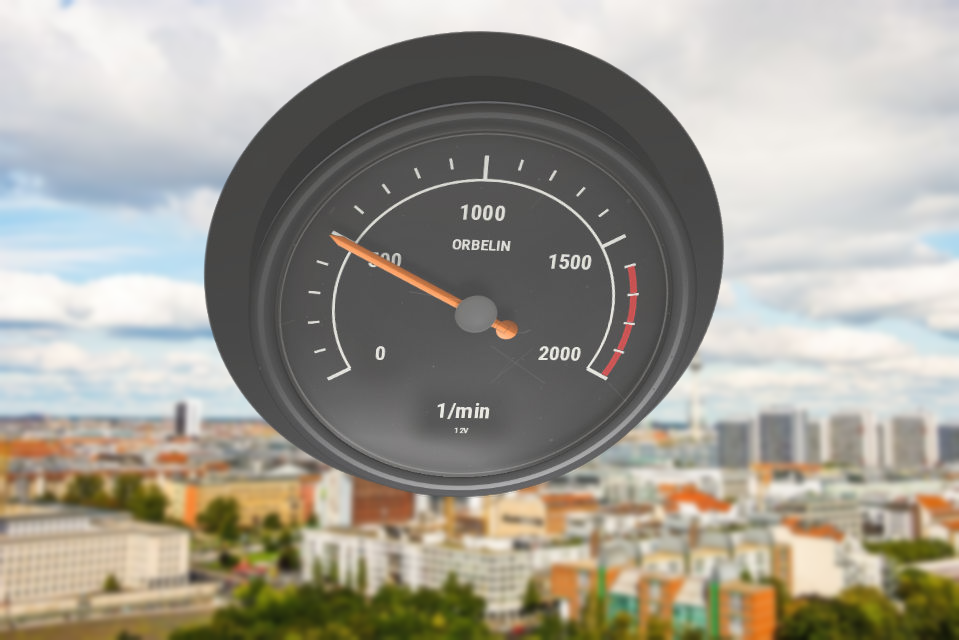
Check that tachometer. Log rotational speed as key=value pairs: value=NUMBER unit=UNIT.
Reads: value=500 unit=rpm
